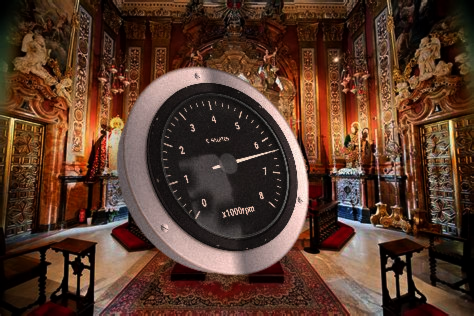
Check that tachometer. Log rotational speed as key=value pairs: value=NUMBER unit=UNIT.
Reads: value=6400 unit=rpm
